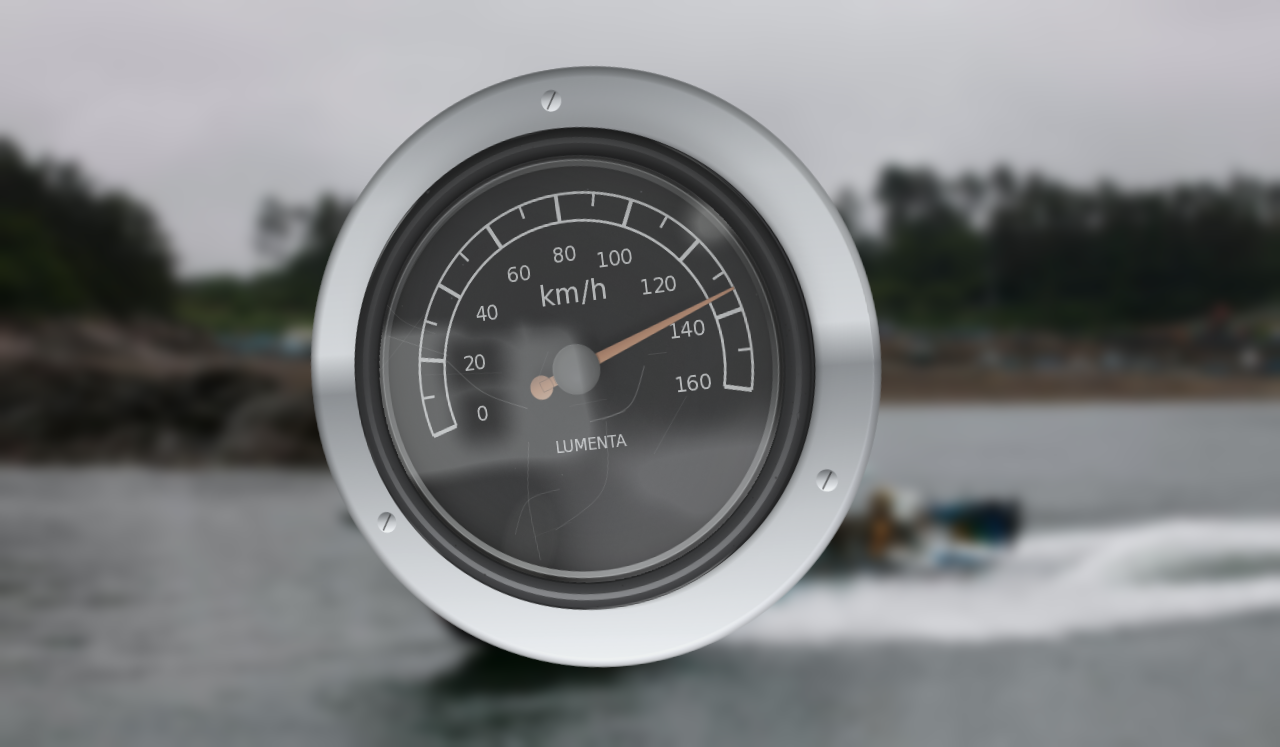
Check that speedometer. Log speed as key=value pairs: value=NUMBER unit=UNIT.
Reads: value=135 unit=km/h
